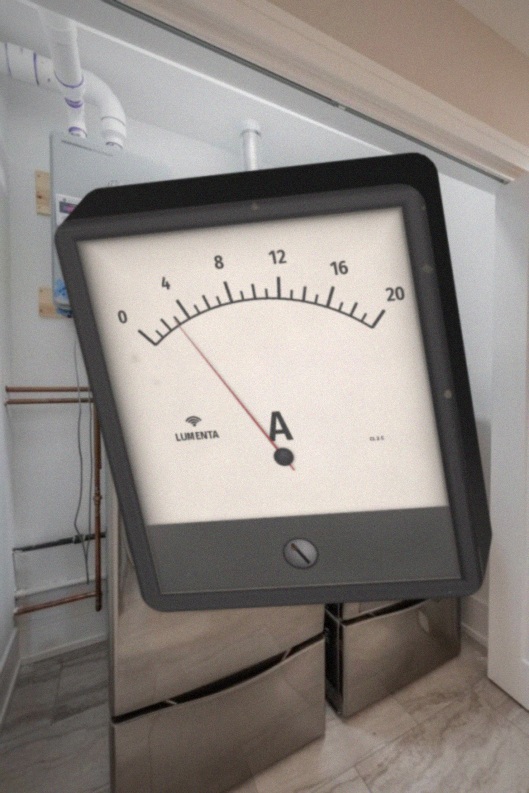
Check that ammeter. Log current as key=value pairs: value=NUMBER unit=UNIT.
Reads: value=3 unit=A
